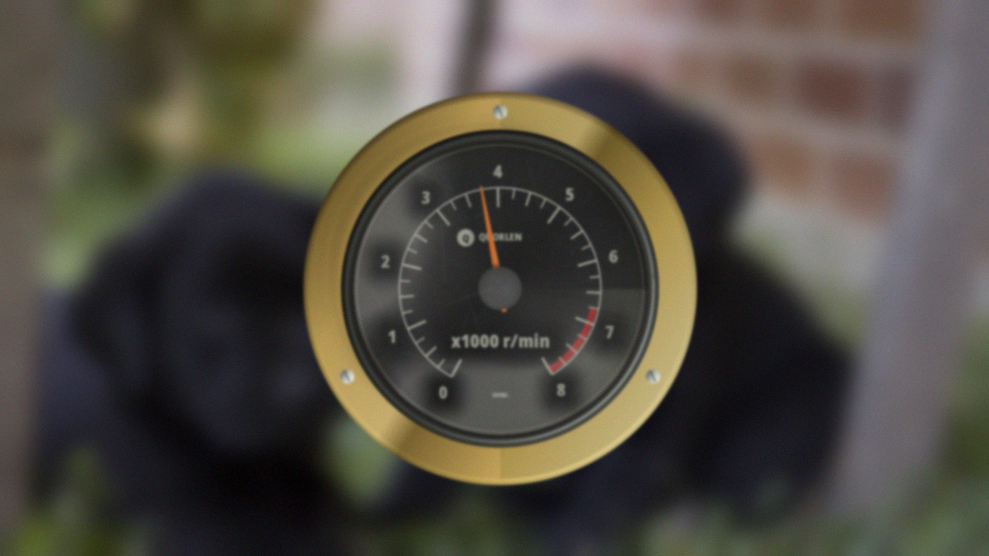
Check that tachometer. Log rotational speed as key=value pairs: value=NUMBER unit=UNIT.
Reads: value=3750 unit=rpm
